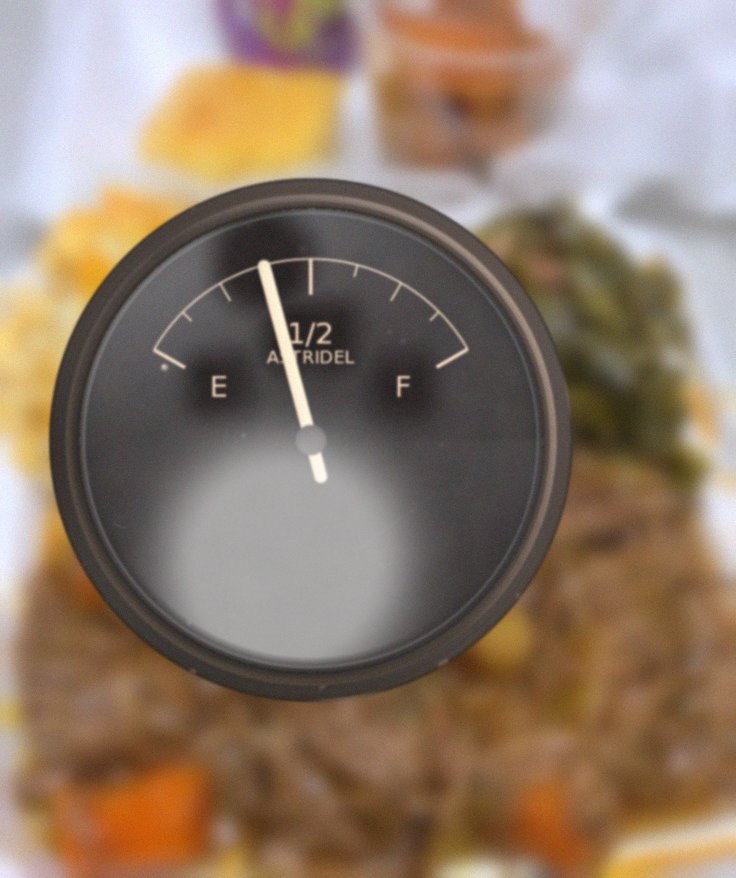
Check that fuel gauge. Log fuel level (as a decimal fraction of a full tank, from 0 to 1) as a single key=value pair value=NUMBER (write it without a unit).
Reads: value=0.375
